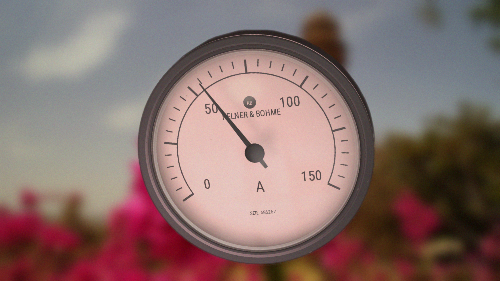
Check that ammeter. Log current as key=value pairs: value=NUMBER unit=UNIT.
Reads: value=55 unit=A
